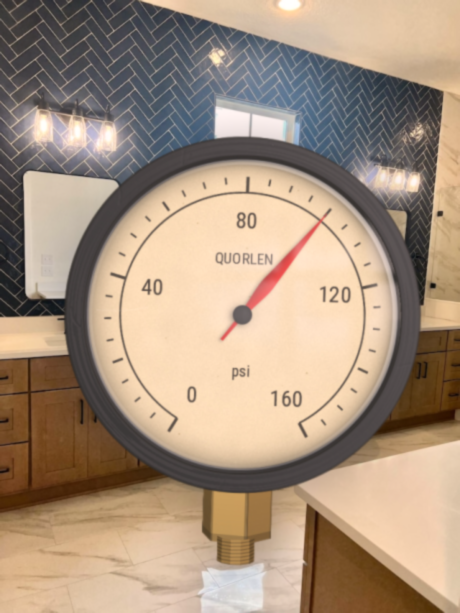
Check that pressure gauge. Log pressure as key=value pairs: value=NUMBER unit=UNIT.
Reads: value=100 unit=psi
